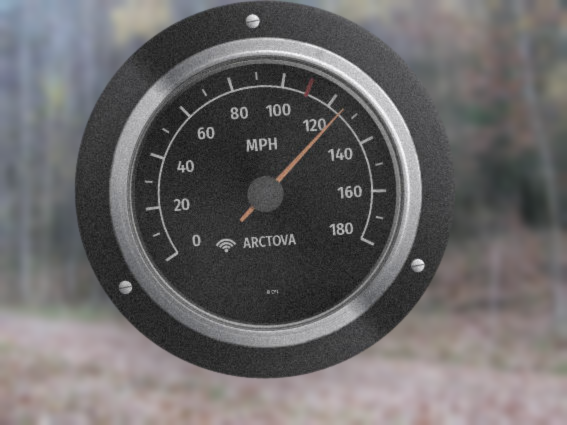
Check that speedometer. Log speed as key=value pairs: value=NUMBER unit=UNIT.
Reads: value=125 unit=mph
